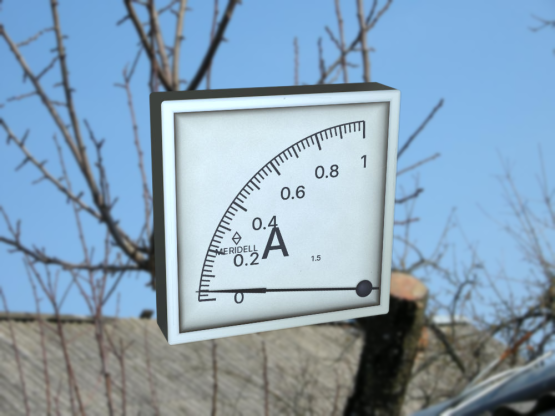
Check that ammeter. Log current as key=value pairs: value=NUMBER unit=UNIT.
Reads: value=0.04 unit=A
